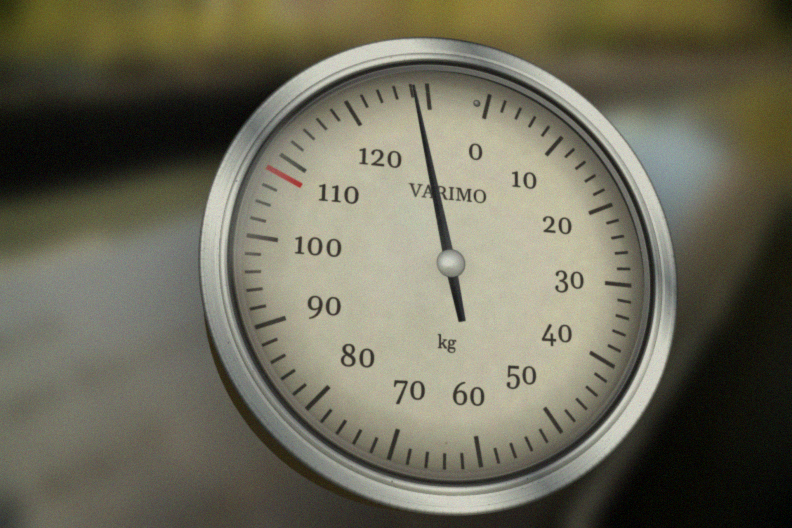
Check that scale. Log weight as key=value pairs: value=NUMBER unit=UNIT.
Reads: value=128 unit=kg
